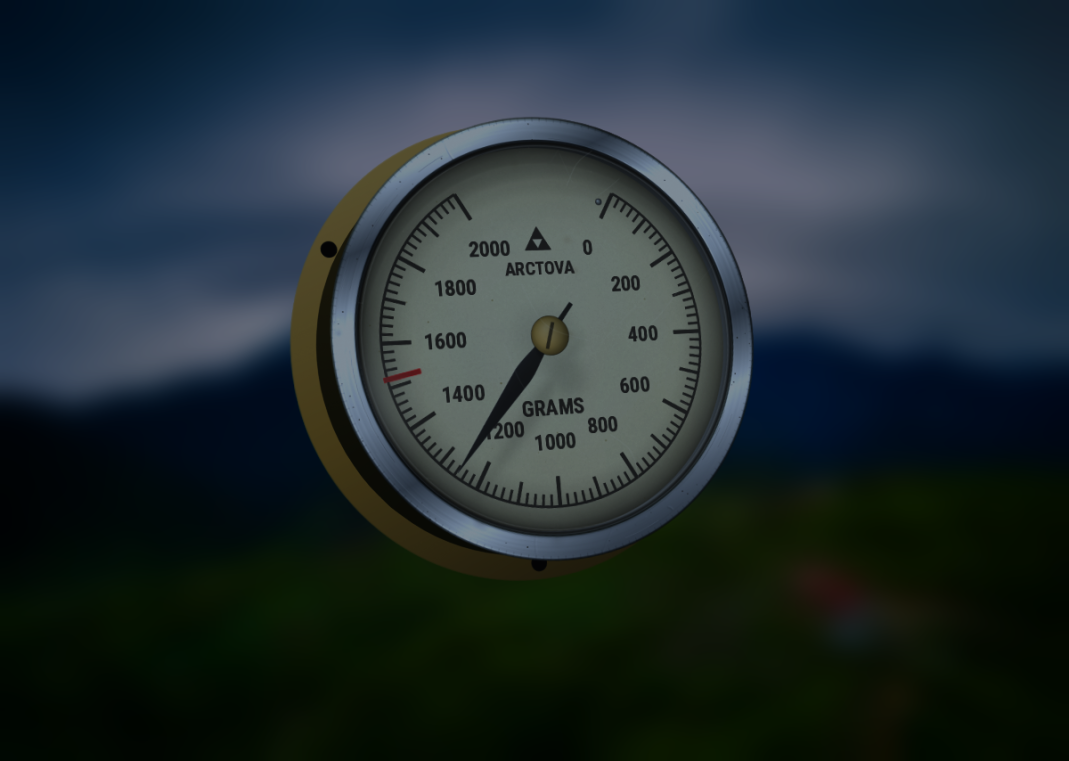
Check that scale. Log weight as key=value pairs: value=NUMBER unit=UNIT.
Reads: value=1260 unit=g
